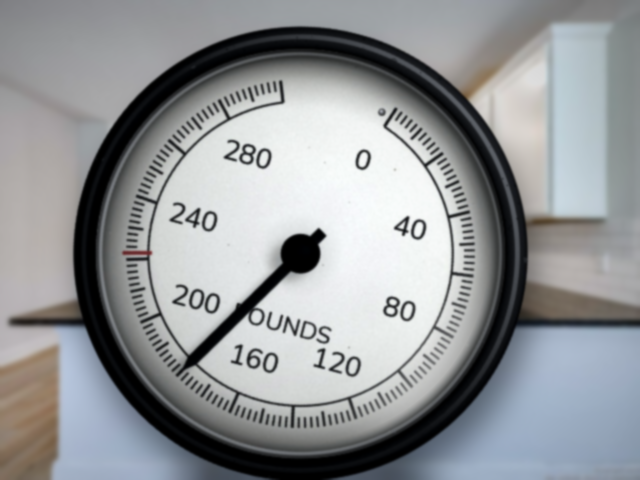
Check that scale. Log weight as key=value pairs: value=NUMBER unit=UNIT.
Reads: value=180 unit=lb
